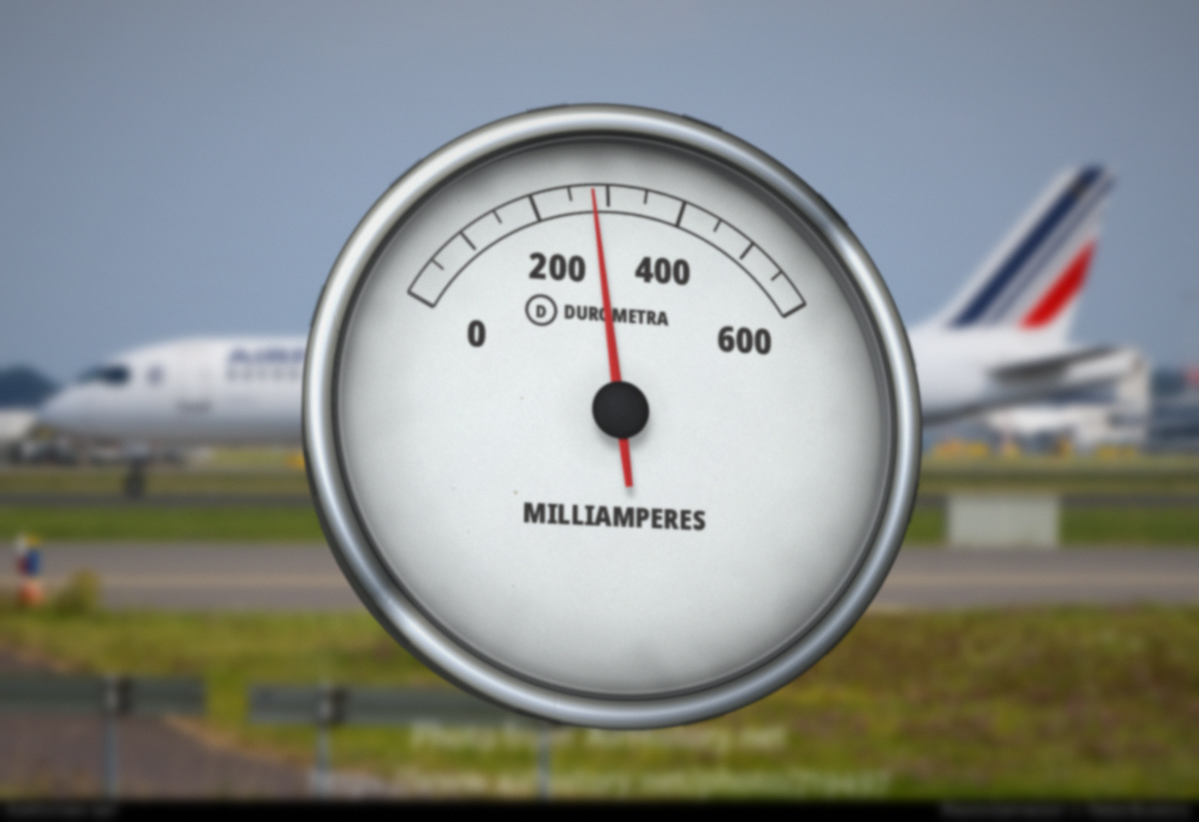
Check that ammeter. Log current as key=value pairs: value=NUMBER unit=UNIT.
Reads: value=275 unit=mA
